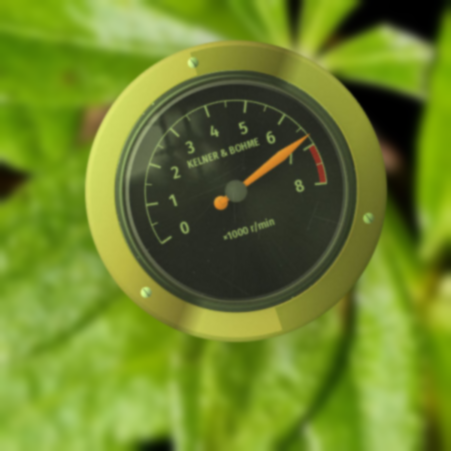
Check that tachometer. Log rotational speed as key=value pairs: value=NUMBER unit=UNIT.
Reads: value=6750 unit=rpm
